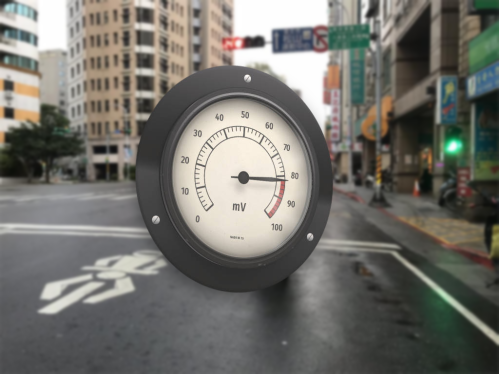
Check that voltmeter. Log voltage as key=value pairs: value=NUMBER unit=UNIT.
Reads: value=82 unit=mV
